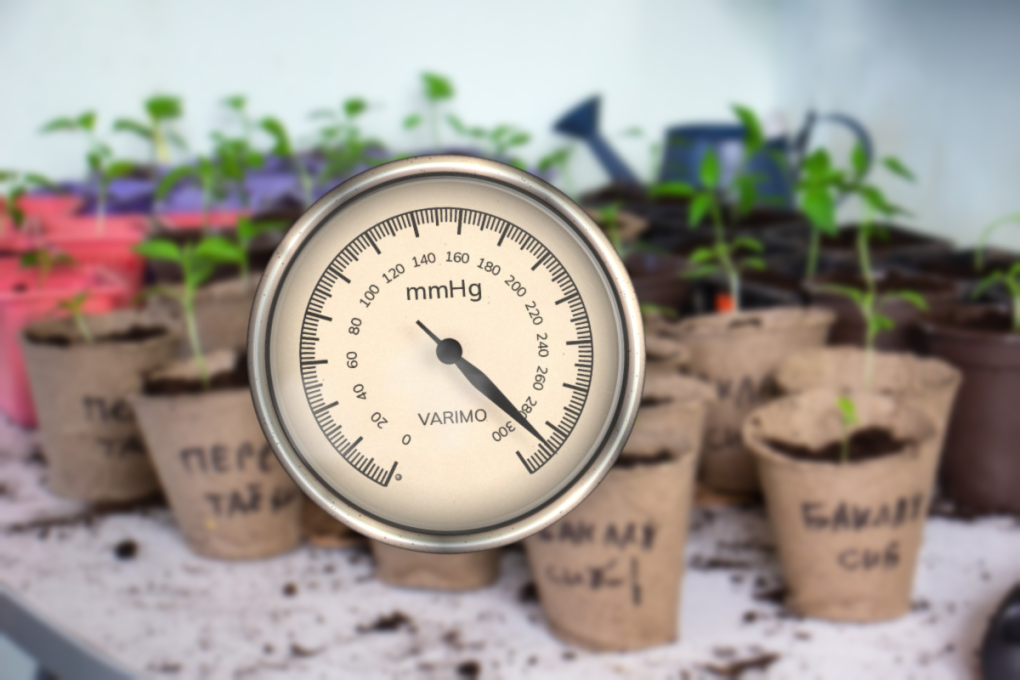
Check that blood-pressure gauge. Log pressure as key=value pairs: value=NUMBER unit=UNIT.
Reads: value=288 unit=mmHg
